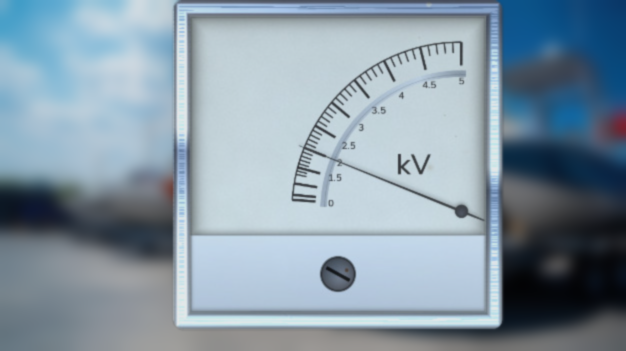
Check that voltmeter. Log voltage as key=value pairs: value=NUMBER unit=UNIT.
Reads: value=2 unit=kV
